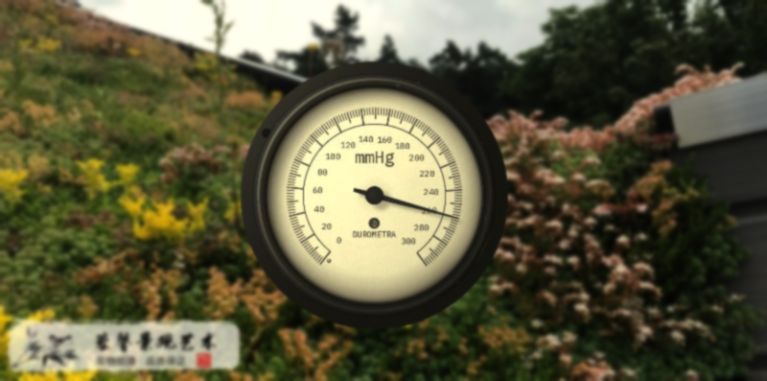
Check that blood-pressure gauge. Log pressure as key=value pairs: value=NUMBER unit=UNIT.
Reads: value=260 unit=mmHg
